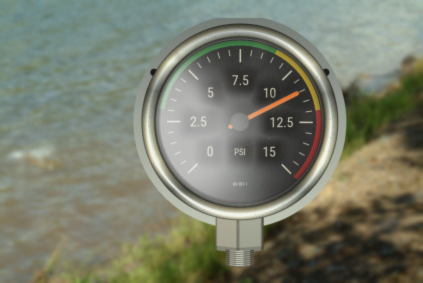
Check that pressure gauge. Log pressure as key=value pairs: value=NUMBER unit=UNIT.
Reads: value=11 unit=psi
